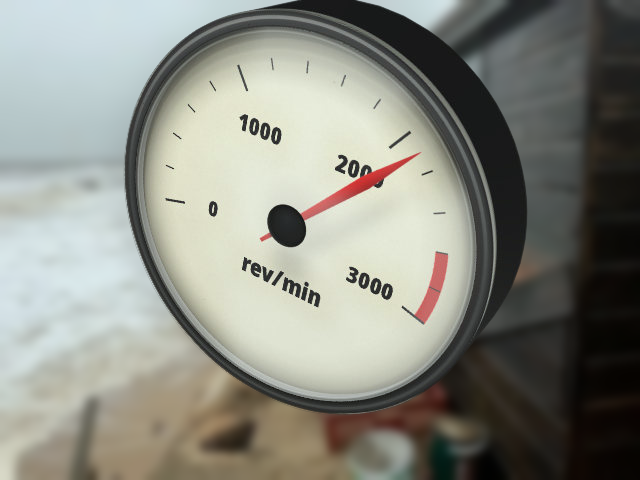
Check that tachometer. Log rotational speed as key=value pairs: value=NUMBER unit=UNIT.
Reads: value=2100 unit=rpm
